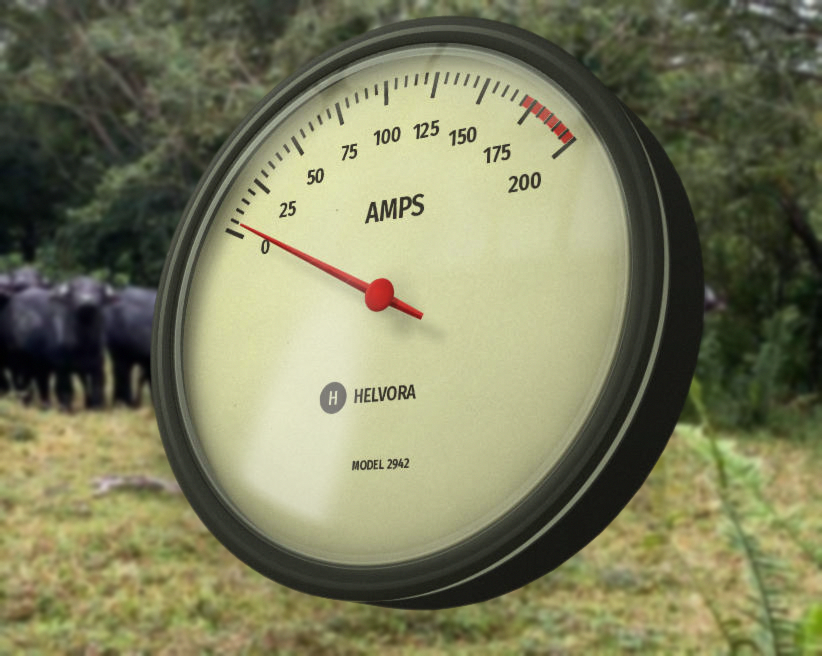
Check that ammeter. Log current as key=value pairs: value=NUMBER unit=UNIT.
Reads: value=5 unit=A
